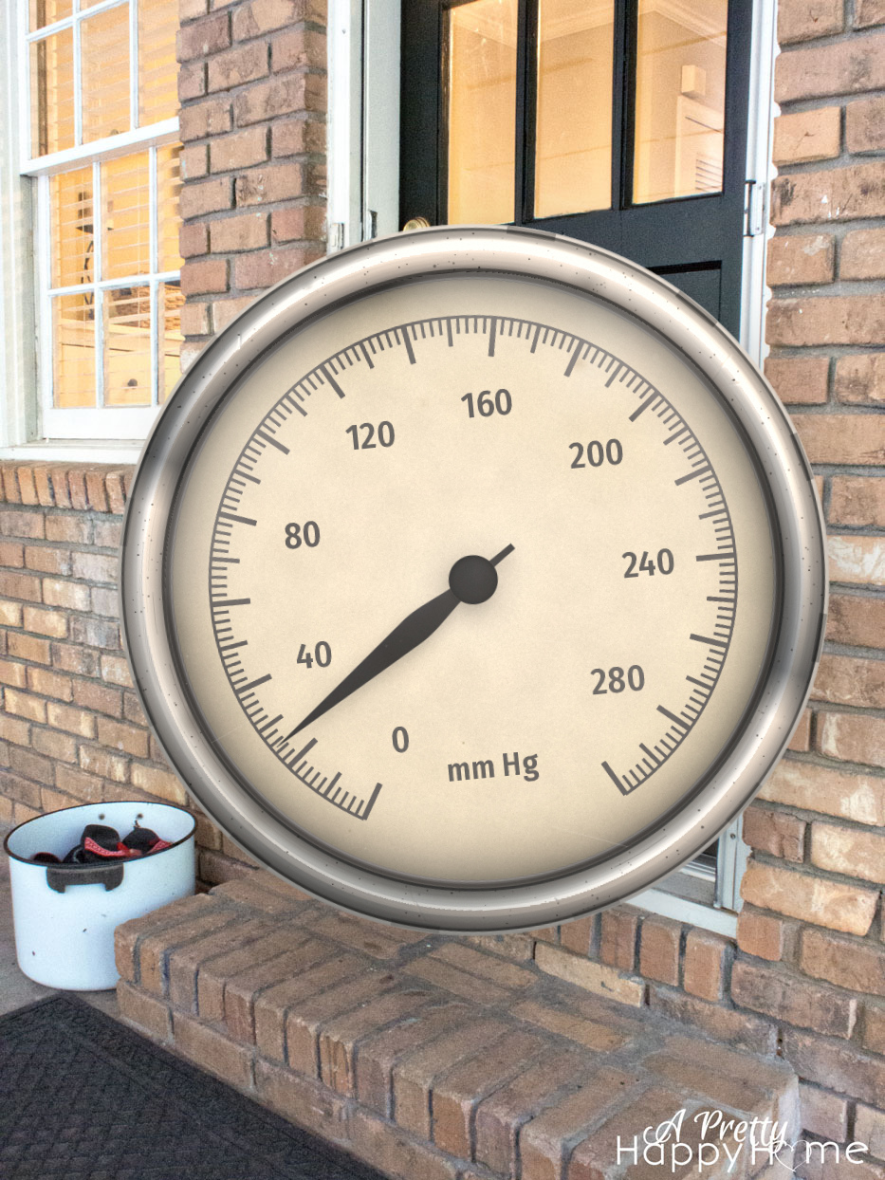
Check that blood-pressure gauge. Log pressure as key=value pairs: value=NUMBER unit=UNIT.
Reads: value=25 unit=mmHg
